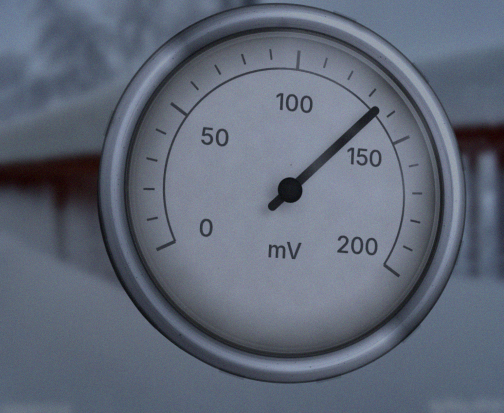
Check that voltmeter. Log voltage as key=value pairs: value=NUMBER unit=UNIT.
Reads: value=135 unit=mV
